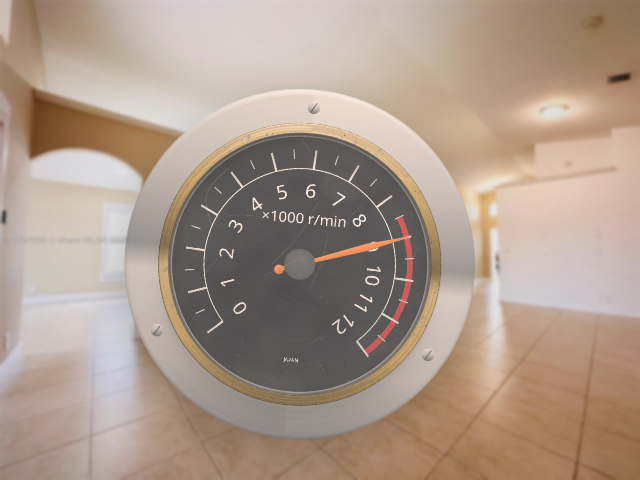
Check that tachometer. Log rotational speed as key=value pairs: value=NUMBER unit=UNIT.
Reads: value=9000 unit=rpm
